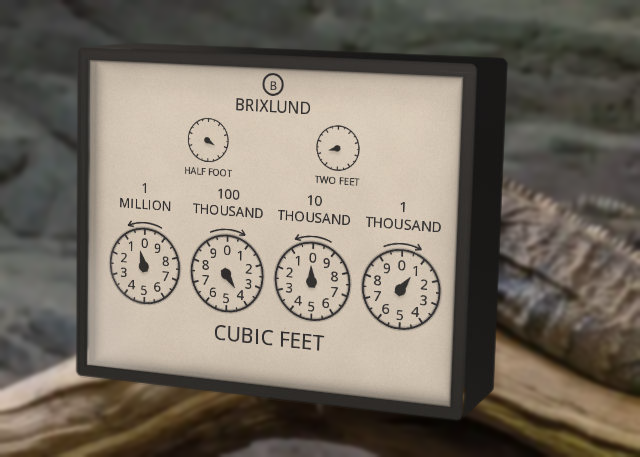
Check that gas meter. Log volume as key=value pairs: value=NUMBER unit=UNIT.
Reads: value=40100 unit=ft³
